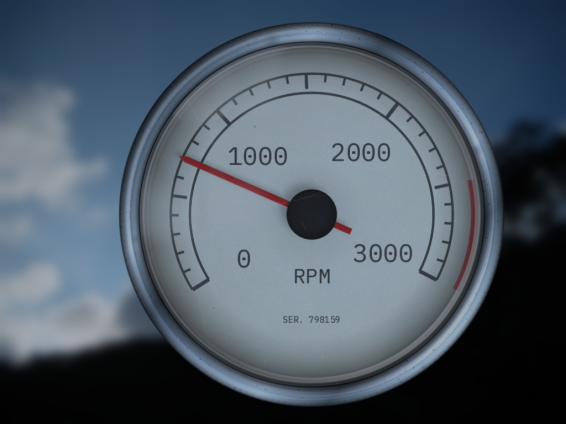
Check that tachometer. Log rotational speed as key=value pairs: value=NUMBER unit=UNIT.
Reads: value=700 unit=rpm
